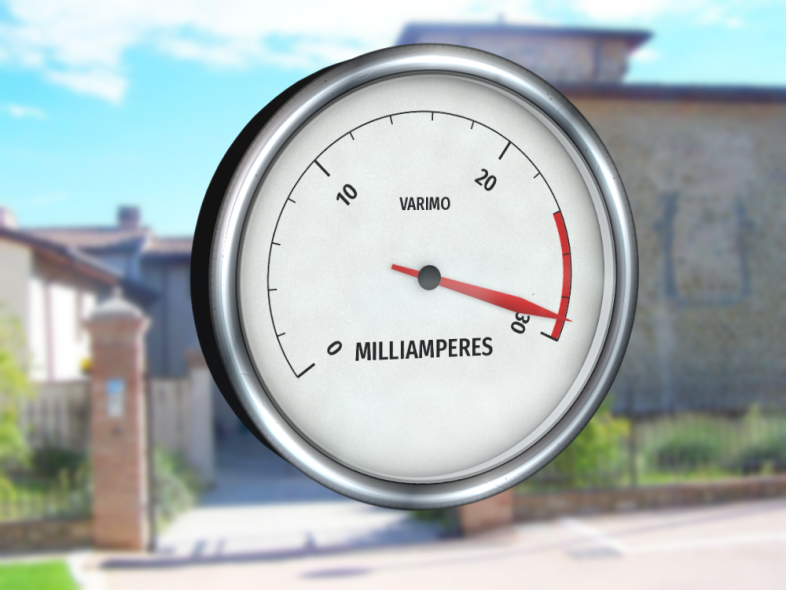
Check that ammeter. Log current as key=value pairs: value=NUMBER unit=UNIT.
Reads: value=29 unit=mA
